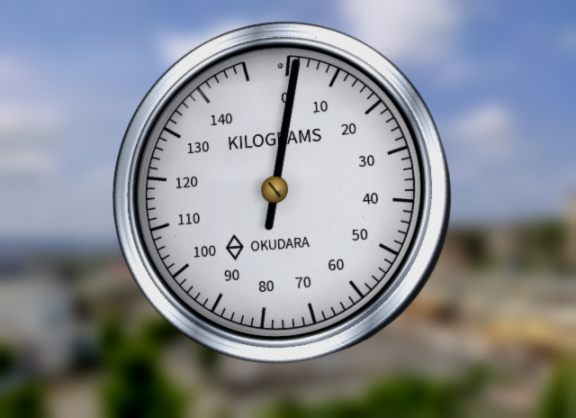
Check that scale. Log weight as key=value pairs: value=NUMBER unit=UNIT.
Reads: value=2 unit=kg
